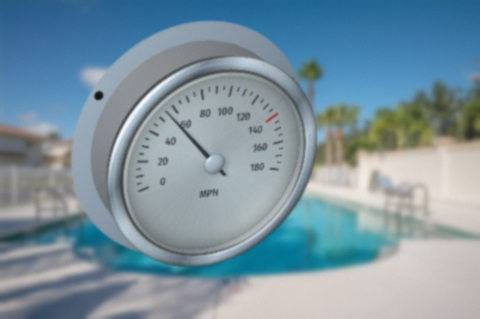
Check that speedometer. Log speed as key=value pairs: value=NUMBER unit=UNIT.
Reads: value=55 unit=mph
